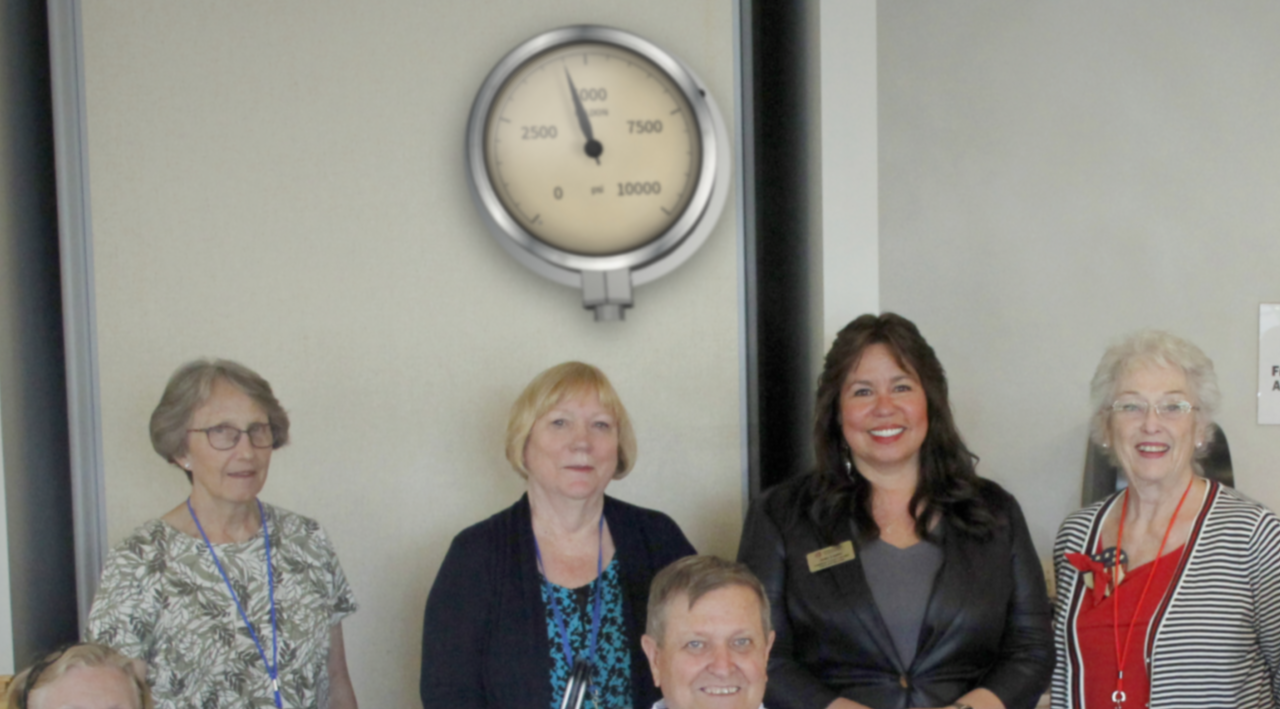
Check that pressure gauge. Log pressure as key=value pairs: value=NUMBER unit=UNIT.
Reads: value=4500 unit=psi
